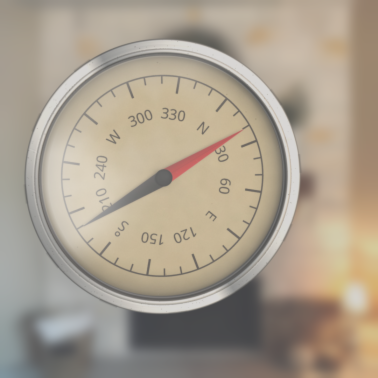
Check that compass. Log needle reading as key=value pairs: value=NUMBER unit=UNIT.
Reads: value=20 unit=°
